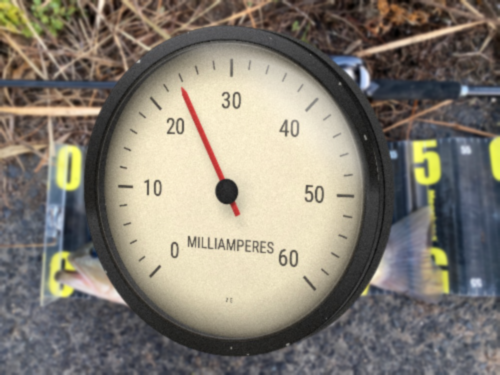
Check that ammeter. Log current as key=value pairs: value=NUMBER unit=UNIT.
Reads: value=24 unit=mA
